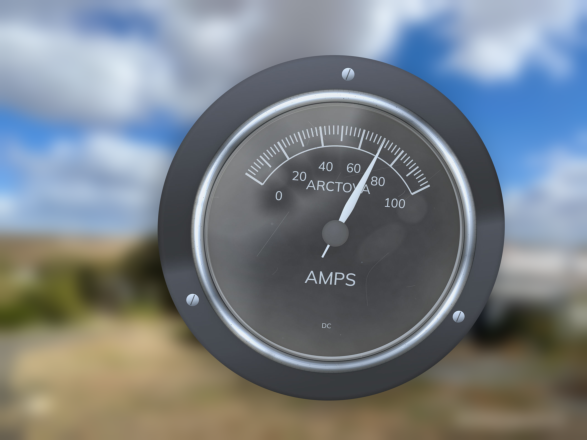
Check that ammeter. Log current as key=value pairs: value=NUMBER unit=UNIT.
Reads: value=70 unit=A
